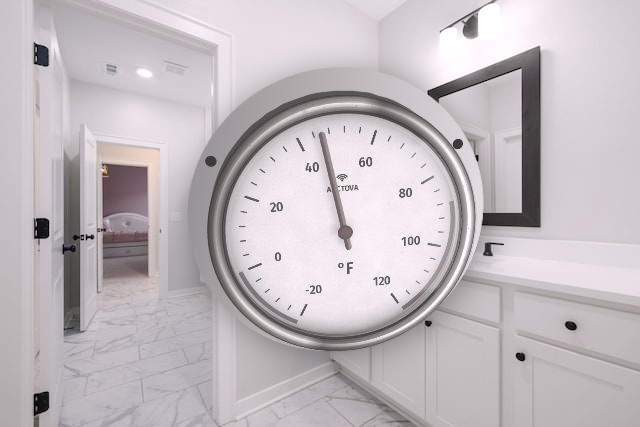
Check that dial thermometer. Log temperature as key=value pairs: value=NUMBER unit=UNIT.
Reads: value=46 unit=°F
